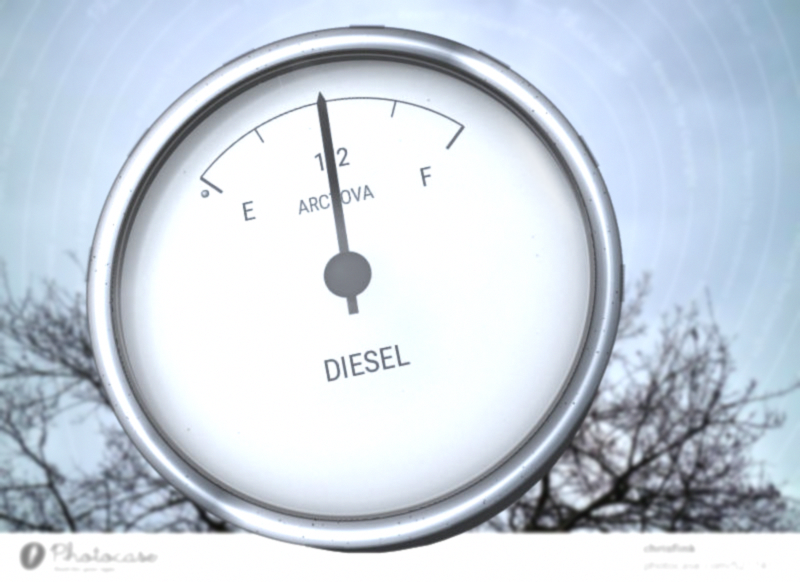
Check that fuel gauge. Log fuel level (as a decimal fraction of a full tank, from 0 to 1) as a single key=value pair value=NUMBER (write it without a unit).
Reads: value=0.5
